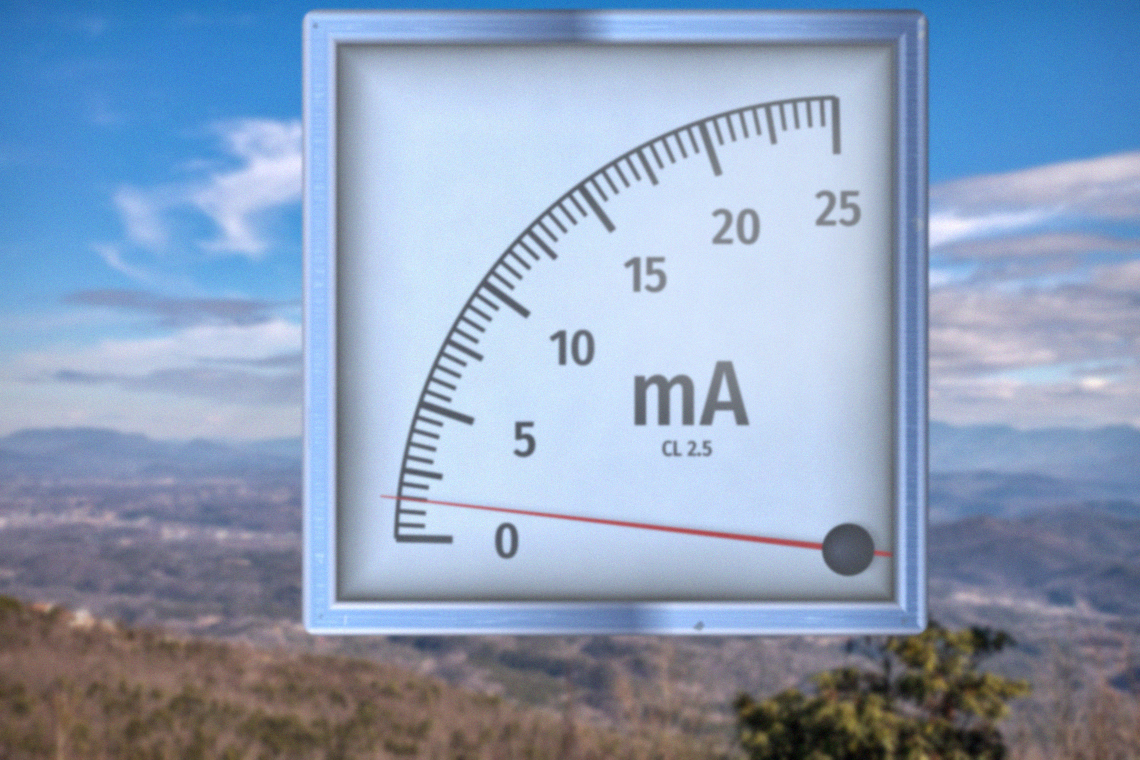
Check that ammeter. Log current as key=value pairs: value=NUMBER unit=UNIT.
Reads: value=1.5 unit=mA
